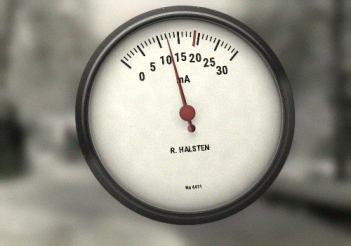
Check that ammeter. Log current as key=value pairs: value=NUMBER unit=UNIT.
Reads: value=12 unit=mA
